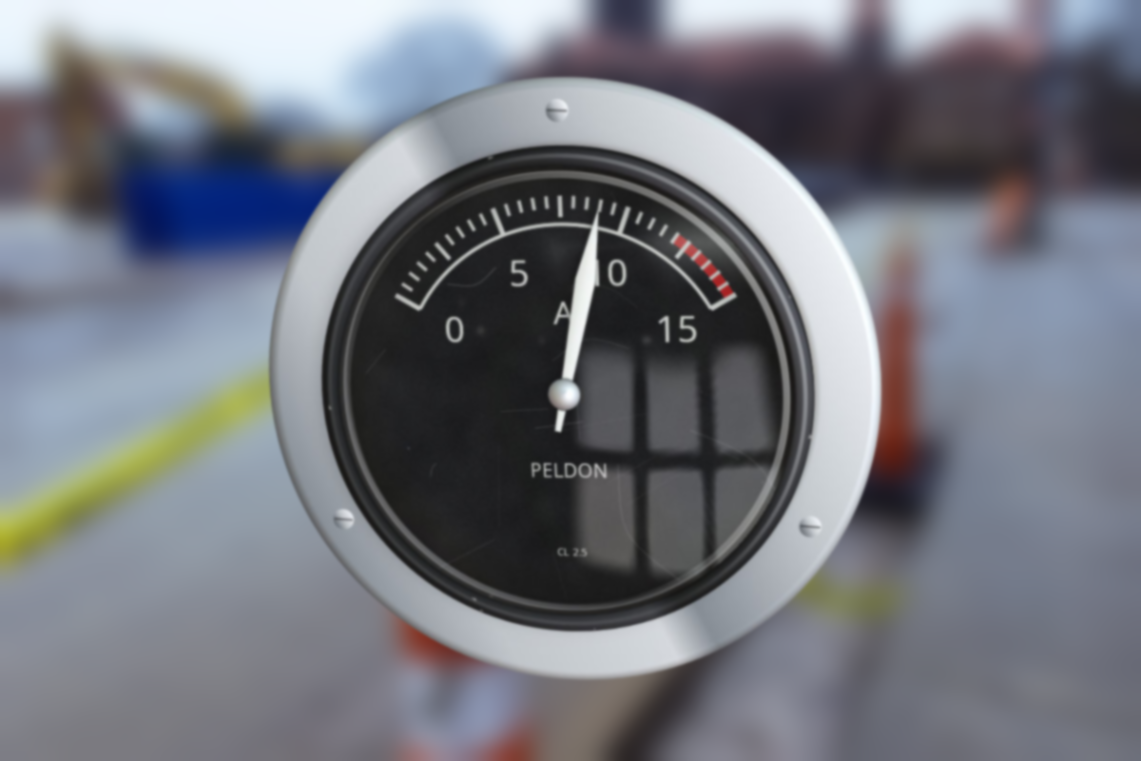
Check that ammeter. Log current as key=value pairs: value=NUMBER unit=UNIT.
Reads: value=9 unit=A
